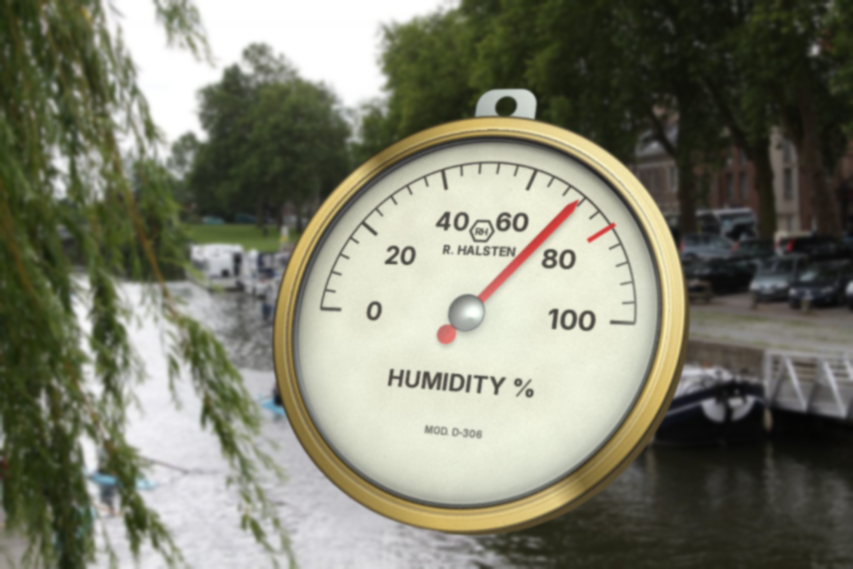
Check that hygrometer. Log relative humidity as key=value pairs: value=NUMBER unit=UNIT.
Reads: value=72 unit=%
